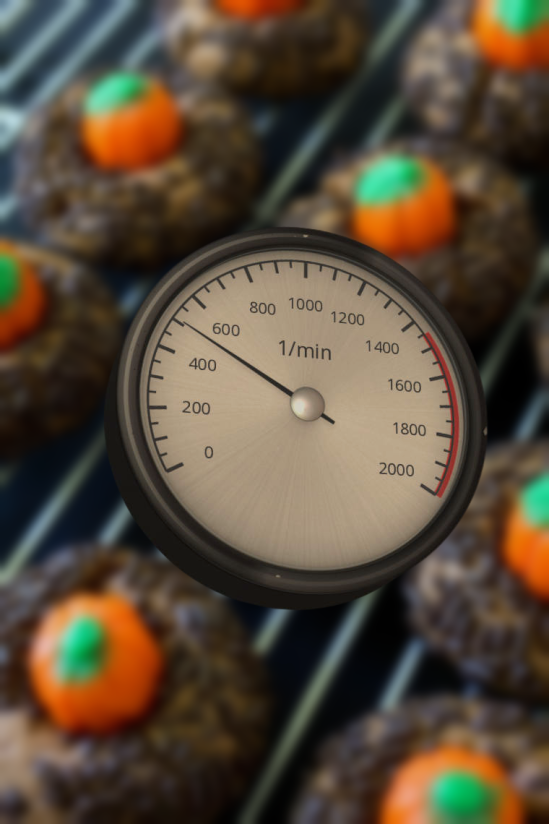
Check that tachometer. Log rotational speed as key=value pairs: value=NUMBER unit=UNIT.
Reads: value=500 unit=rpm
